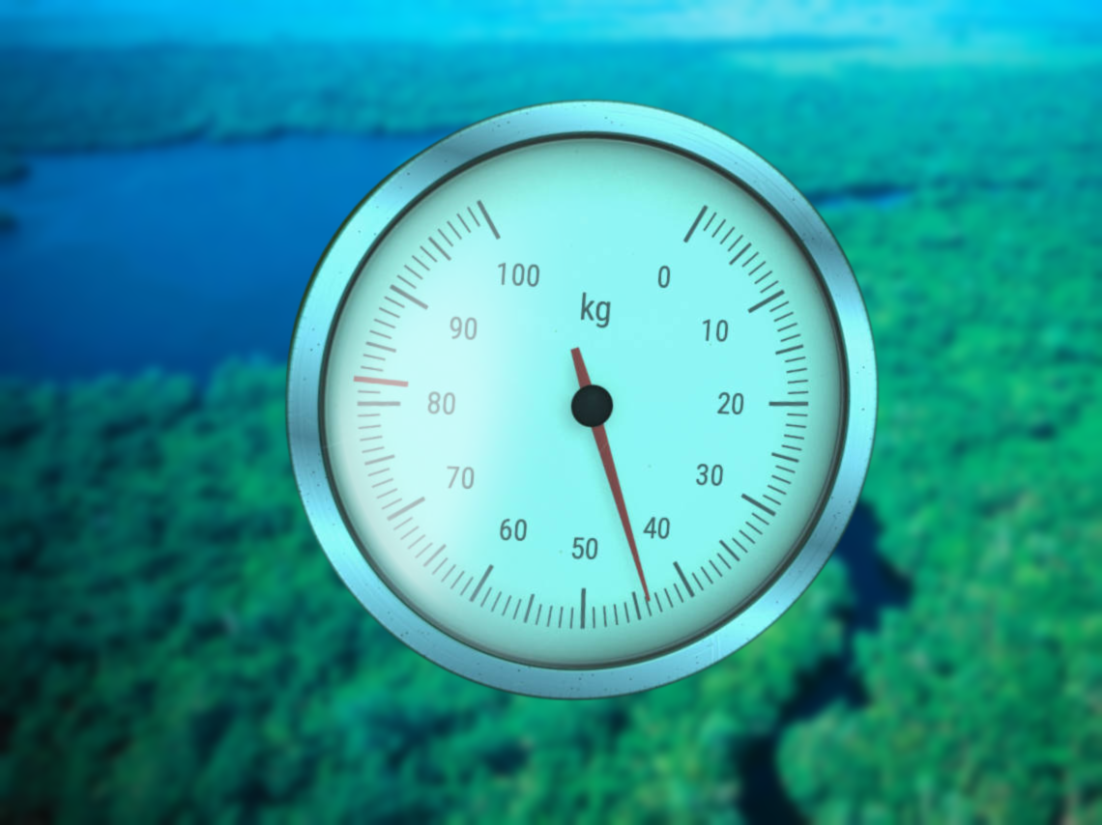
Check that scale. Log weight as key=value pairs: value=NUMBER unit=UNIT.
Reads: value=44 unit=kg
